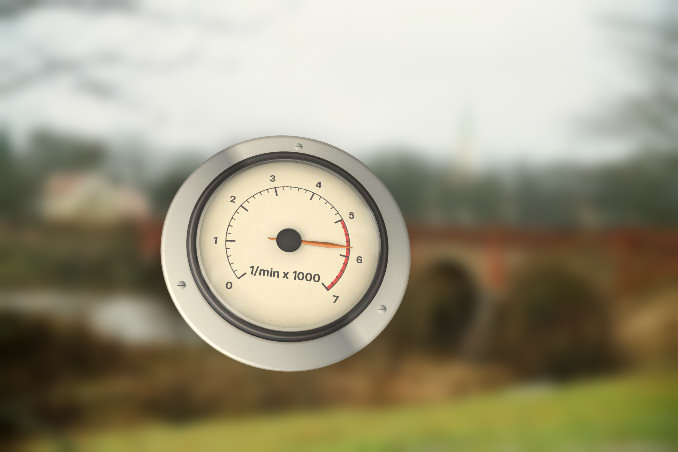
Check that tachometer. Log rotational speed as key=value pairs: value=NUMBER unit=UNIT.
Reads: value=5800 unit=rpm
